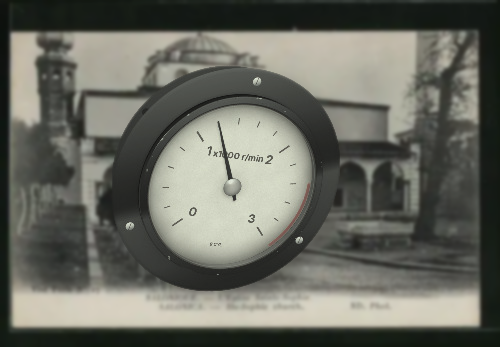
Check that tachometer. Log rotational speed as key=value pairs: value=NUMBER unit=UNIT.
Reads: value=1200 unit=rpm
